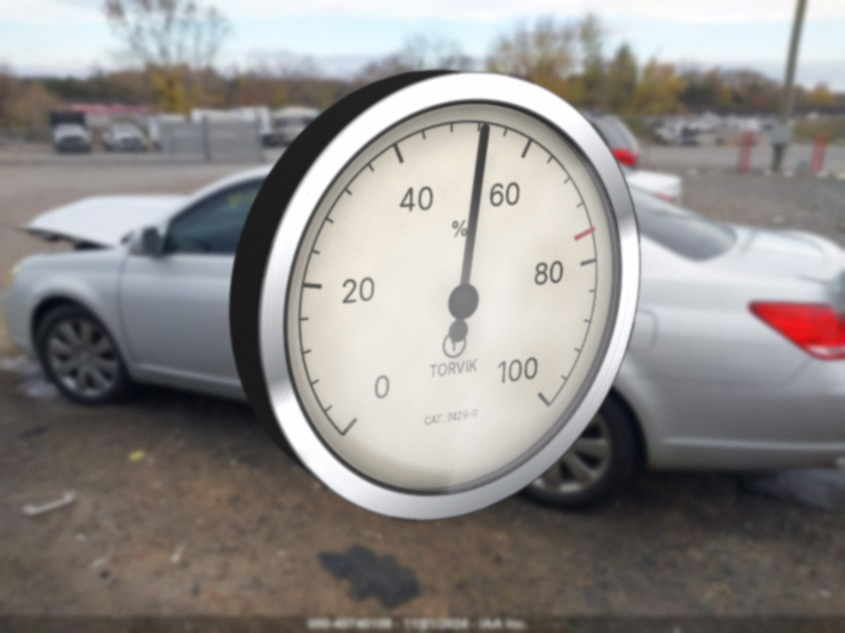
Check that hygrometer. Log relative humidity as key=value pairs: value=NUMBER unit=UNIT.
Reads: value=52 unit=%
